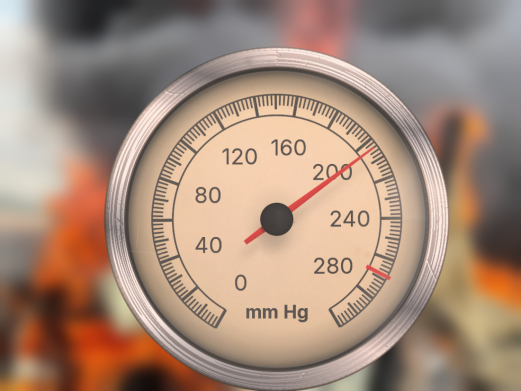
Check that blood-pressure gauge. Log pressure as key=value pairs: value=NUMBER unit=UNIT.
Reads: value=204 unit=mmHg
